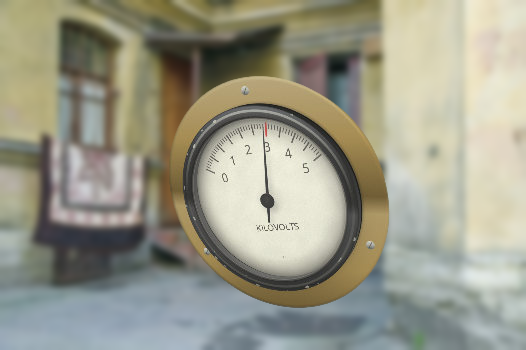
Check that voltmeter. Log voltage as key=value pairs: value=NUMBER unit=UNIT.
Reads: value=3 unit=kV
